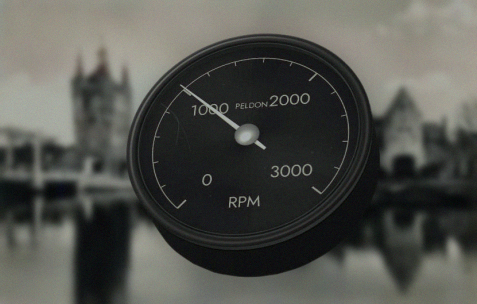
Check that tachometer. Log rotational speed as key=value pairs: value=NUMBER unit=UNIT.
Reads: value=1000 unit=rpm
